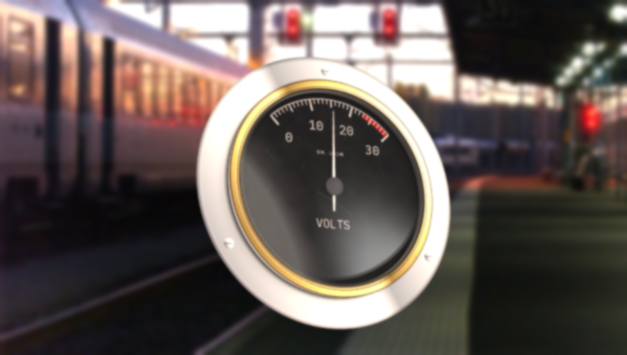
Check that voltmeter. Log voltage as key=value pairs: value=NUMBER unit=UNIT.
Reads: value=15 unit=V
